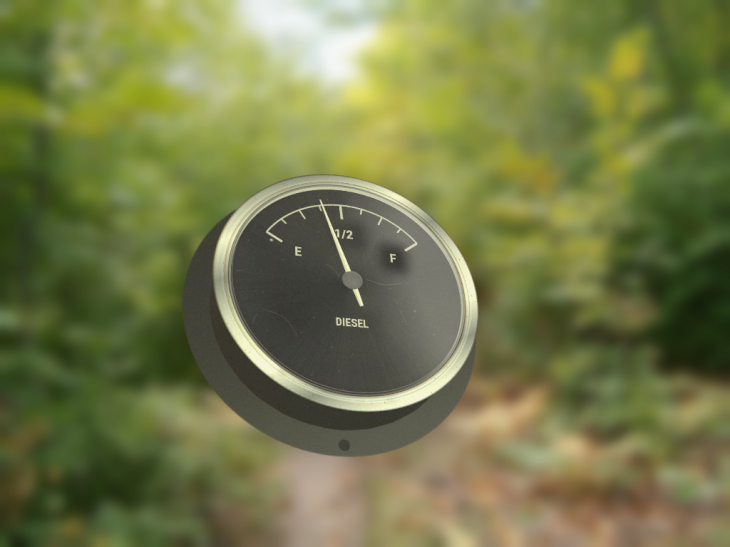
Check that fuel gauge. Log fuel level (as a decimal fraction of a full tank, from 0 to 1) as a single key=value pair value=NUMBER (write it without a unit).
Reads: value=0.375
